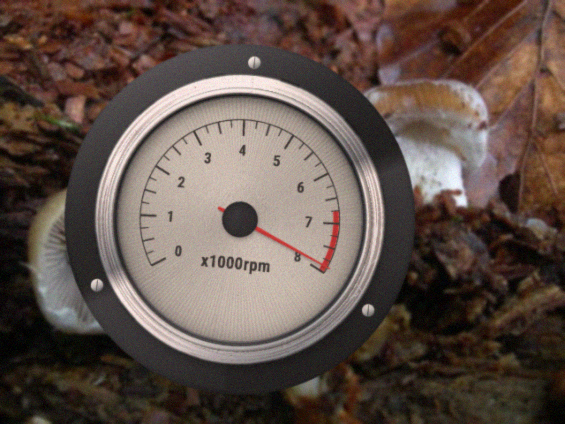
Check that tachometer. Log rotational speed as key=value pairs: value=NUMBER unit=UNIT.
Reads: value=7875 unit=rpm
